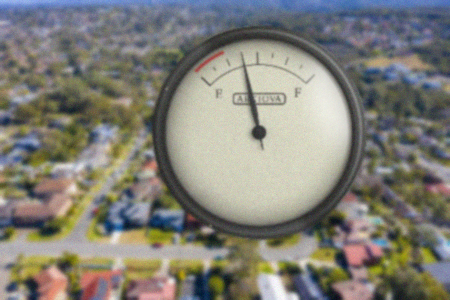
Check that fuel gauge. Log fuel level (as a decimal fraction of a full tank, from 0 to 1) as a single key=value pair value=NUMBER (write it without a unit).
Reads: value=0.375
